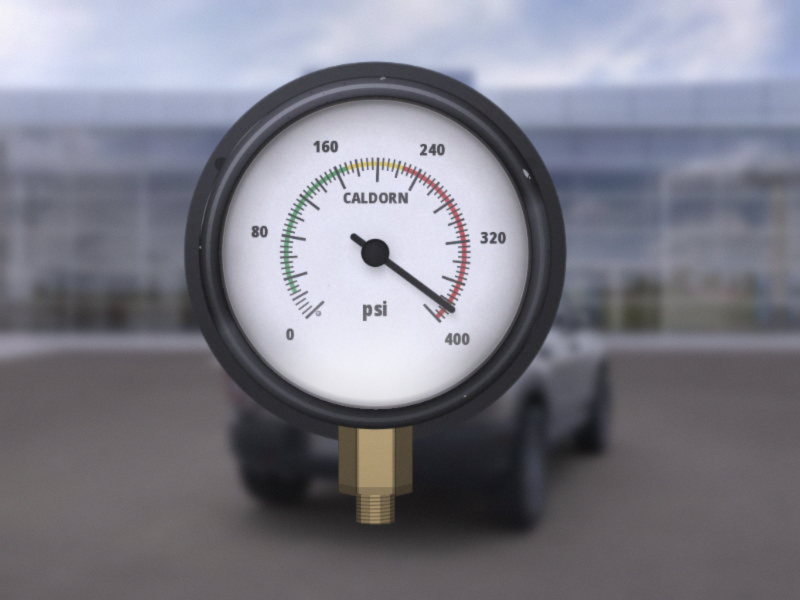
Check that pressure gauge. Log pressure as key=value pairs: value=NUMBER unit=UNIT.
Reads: value=385 unit=psi
